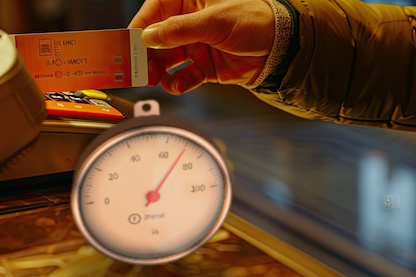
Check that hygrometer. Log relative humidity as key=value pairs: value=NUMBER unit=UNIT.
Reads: value=70 unit=%
